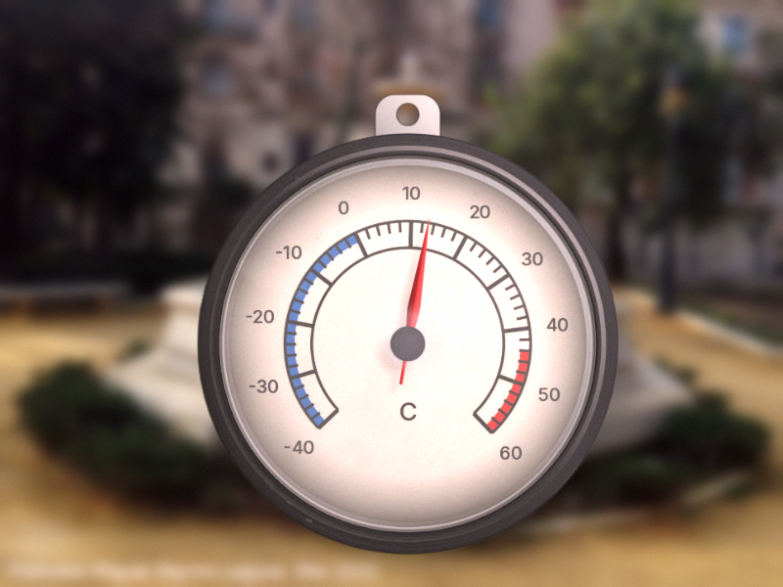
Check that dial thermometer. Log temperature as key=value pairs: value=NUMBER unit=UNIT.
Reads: value=13 unit=°C
